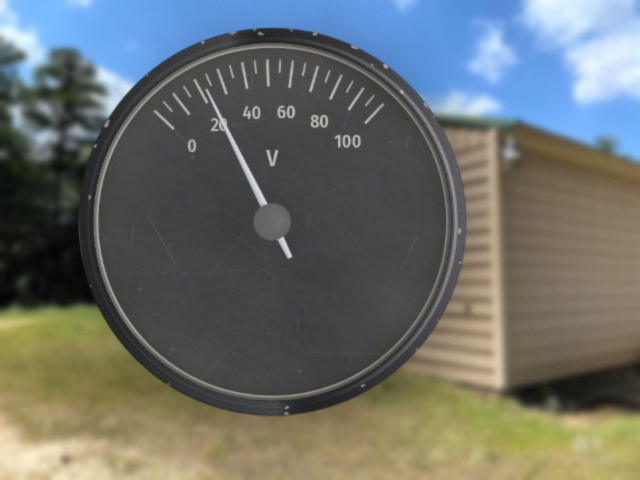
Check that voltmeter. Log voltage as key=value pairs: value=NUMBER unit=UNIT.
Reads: value=22.5 unit=V
